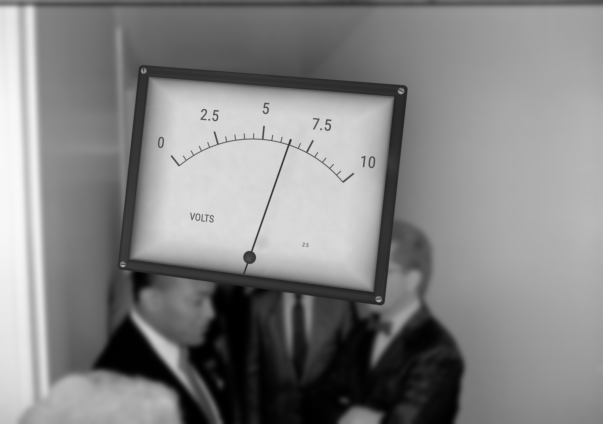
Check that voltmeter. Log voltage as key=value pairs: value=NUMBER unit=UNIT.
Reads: value=6.5 unit=V
